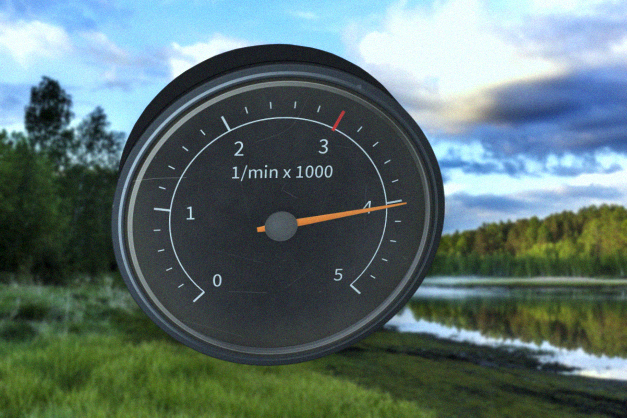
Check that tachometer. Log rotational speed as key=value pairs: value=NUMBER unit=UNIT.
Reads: value=4000 unit=rpm
